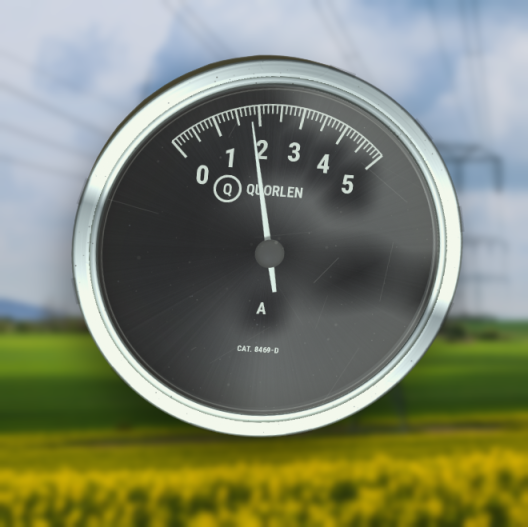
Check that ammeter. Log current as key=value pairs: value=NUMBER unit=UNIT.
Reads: value=1.8 unit=A
